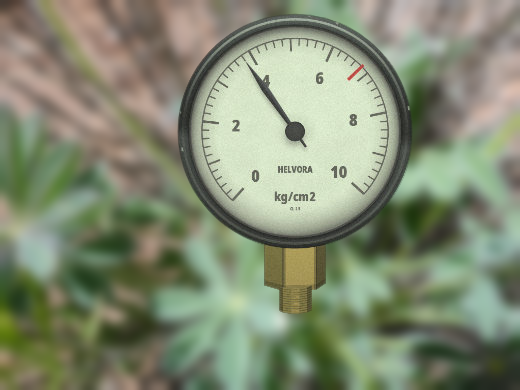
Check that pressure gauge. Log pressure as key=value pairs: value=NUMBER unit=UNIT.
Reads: value=3.8 unit=kg/cm²
